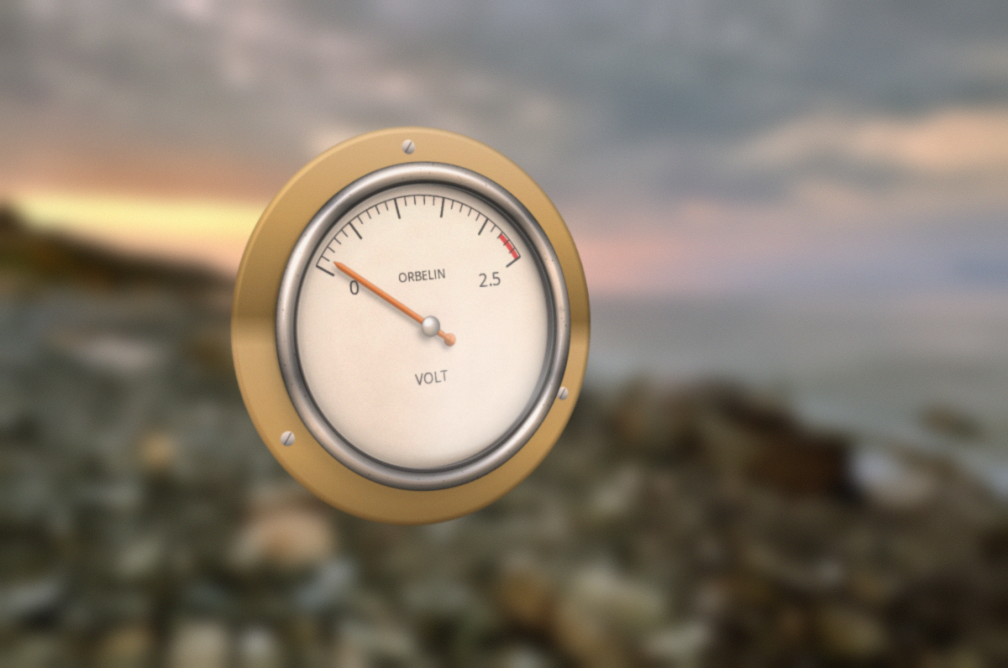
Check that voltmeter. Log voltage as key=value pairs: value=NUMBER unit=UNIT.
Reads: value=0.1 unit=V
